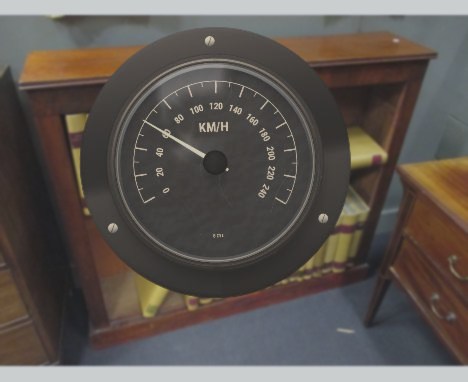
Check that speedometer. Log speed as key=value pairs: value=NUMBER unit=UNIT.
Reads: value=60 unit=km/h
